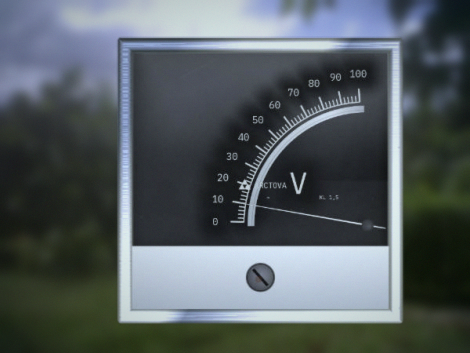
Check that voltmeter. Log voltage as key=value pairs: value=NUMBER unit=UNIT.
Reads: value=10 unit=V
